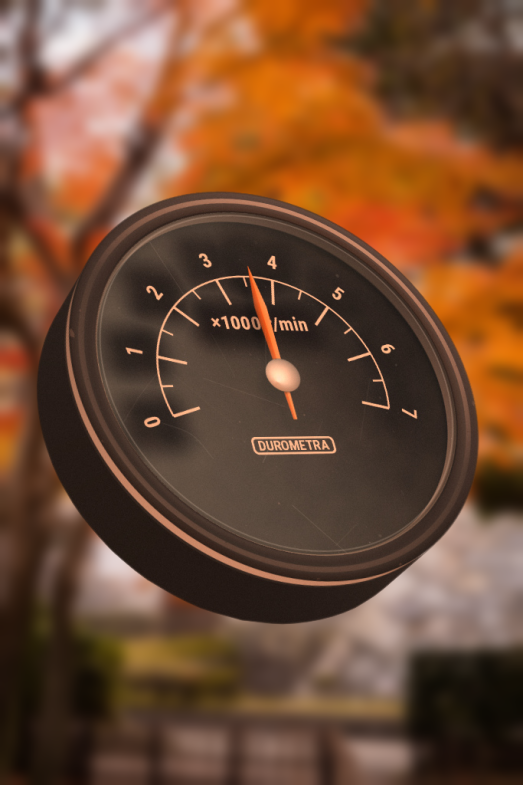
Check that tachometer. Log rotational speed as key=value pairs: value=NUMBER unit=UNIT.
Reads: value=3500 unit=rpm
